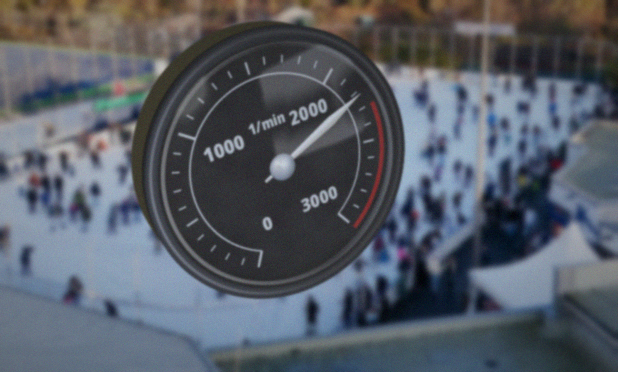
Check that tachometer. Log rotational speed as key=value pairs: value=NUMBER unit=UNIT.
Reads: value=2200 unit=rpm
